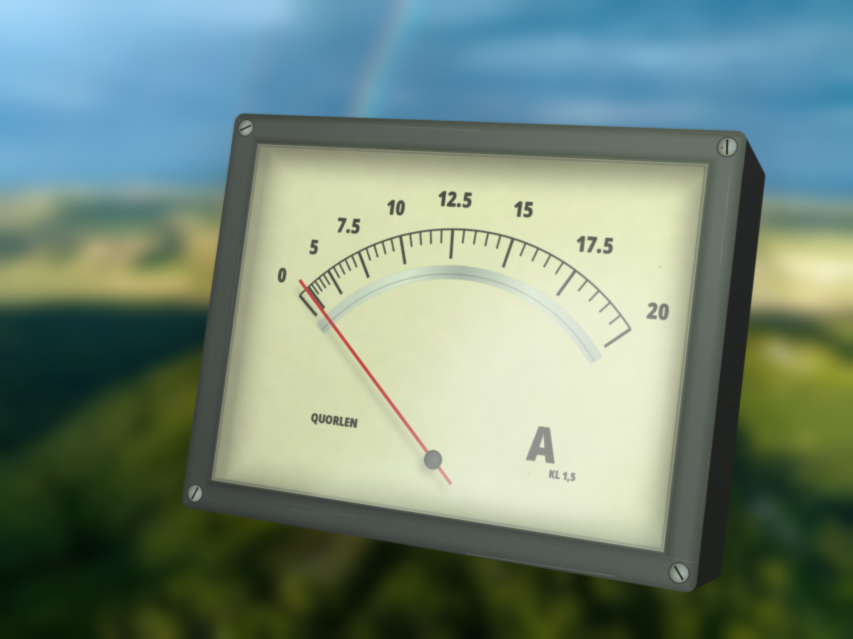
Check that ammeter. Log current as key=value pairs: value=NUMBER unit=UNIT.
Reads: value=2.5 unit=A
